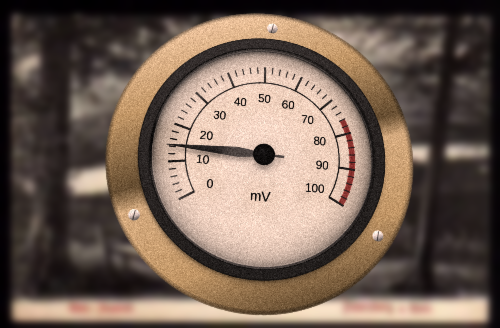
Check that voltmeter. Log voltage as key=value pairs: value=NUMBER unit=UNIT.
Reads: value=14 unit=mV
